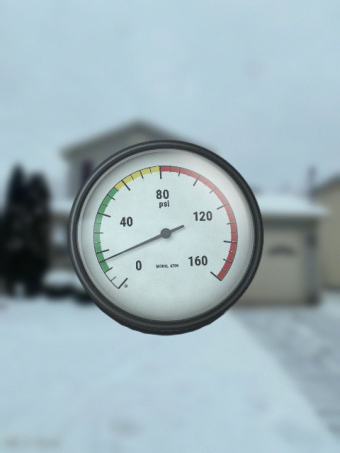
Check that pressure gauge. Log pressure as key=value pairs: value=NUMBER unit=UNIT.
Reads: value=15 unit=psi
